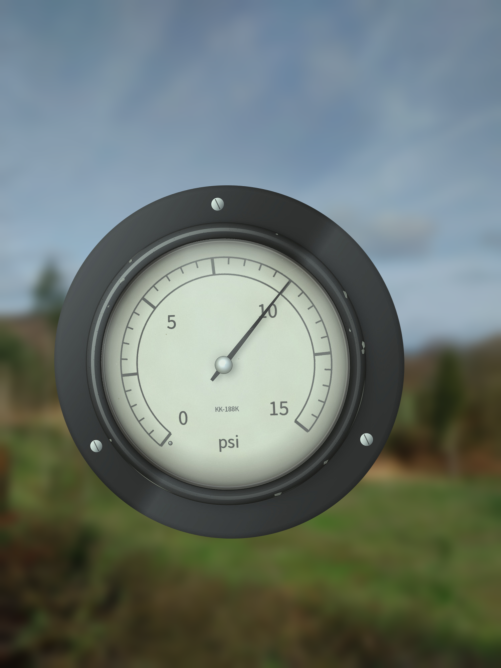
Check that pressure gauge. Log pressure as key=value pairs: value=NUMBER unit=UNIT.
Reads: value=10 unit=psi
